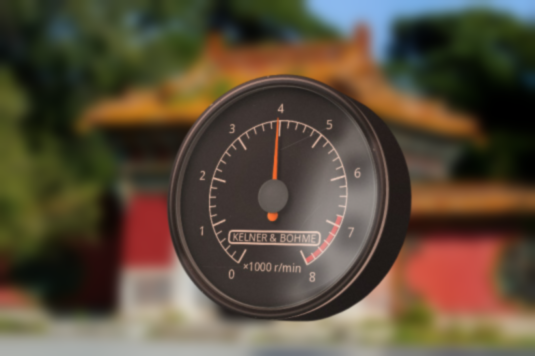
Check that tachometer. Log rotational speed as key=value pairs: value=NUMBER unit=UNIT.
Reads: value=4000 unit=rpm
